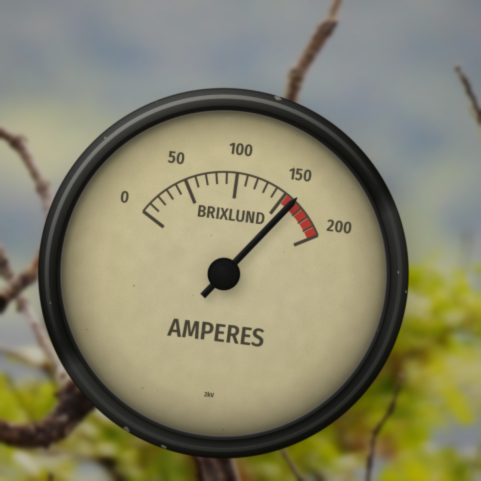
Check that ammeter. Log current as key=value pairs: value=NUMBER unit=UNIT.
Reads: value=160 unit=A
